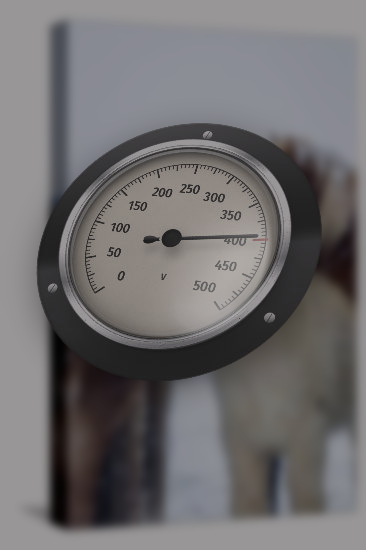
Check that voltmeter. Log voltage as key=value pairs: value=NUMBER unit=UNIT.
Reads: value=400 unit=V
